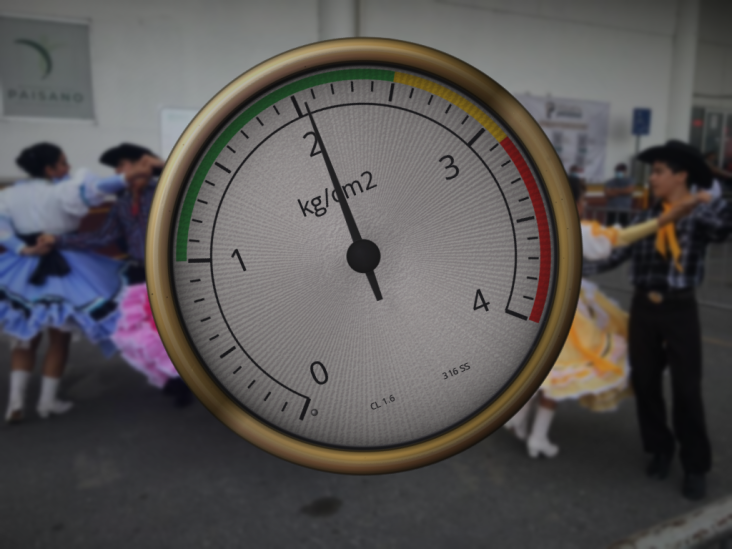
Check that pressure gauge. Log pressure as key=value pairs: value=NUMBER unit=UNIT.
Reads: value=2.05 unit=kg/cm²
